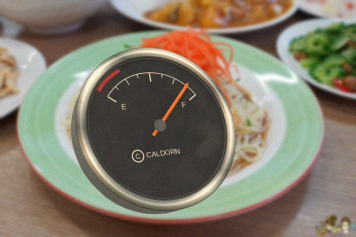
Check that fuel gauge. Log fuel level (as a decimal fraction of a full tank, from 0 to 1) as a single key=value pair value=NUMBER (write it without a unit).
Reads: value=0.875
